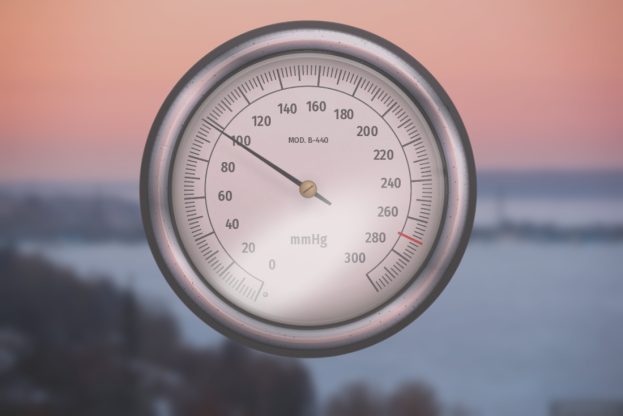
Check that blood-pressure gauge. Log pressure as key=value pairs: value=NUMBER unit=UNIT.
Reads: value=98 unit=mmHg
